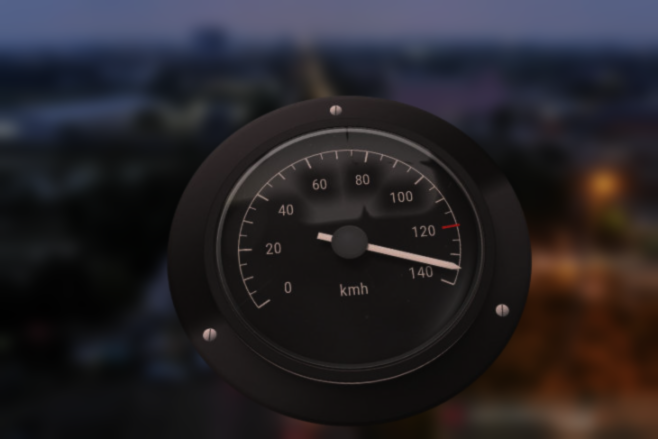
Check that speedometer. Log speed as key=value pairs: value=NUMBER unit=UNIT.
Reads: value=135 unit=km/h
